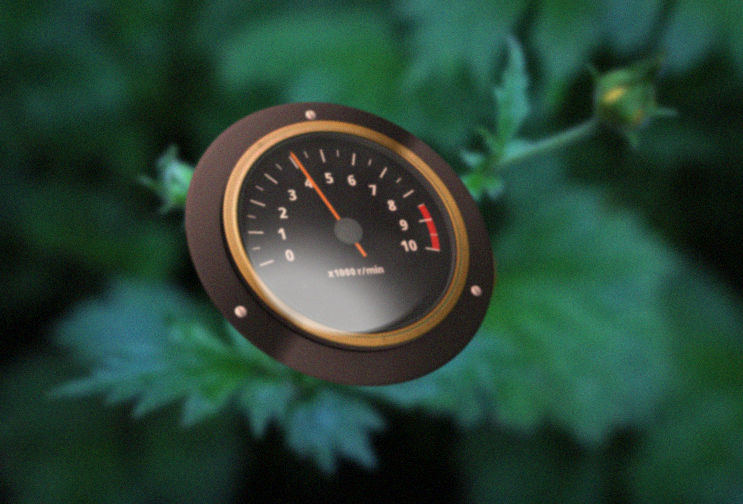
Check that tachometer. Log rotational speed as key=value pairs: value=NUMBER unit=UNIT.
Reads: value=4000 unit=rpm
